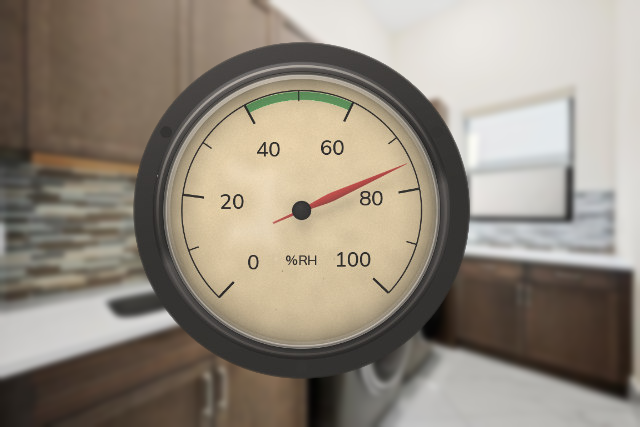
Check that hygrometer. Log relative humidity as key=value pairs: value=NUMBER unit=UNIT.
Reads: value=75 unit=%
